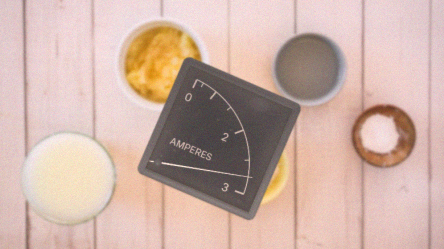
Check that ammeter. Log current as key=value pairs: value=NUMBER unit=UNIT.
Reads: value=2.75 unit=A
